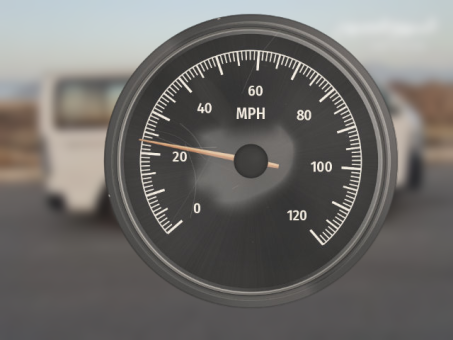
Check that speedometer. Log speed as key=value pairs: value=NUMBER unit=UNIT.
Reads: value=23 unit=mph
